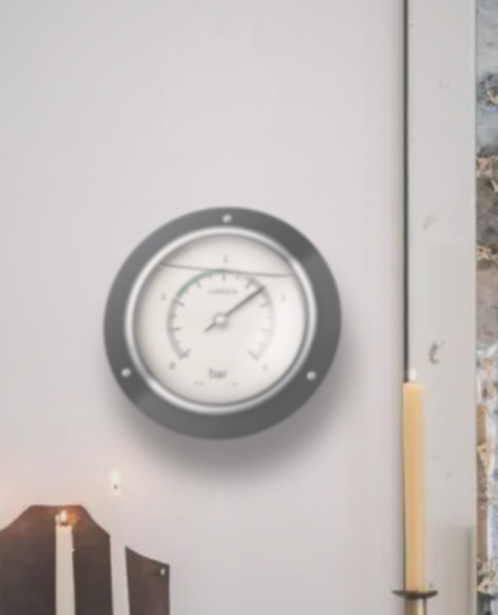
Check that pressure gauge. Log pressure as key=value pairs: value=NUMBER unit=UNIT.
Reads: value=2.75 unit=bar
